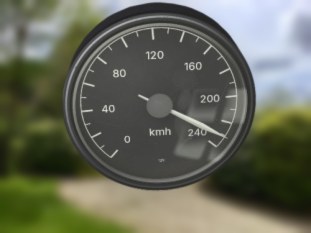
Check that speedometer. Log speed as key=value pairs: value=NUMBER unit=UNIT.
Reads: value=230 unit=km/h
